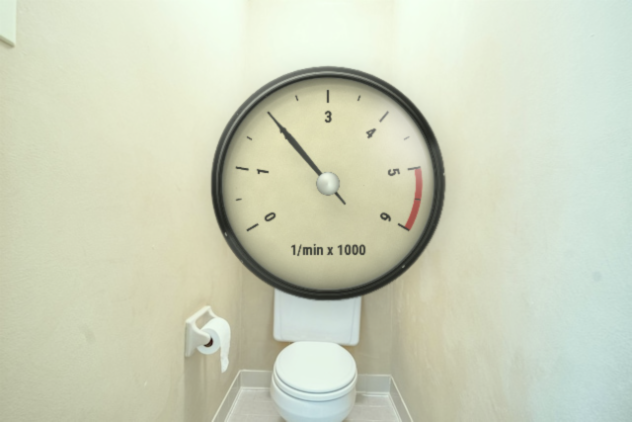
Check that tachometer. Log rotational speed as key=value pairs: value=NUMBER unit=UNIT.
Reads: value=2000 unit=rpm
